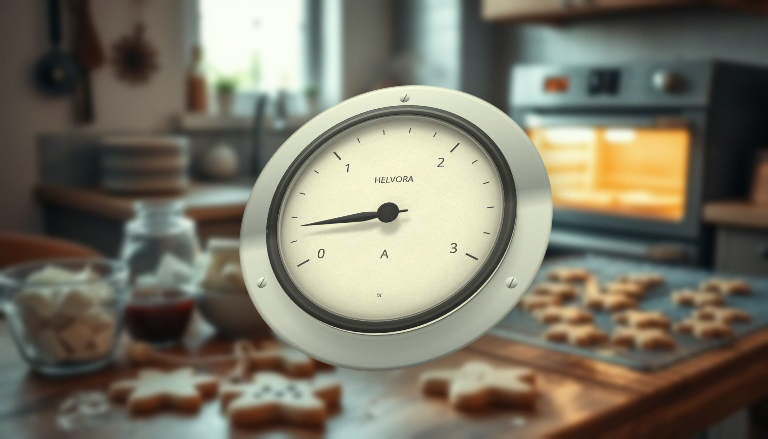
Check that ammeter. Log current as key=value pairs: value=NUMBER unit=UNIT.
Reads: value=0.3 unit=A
